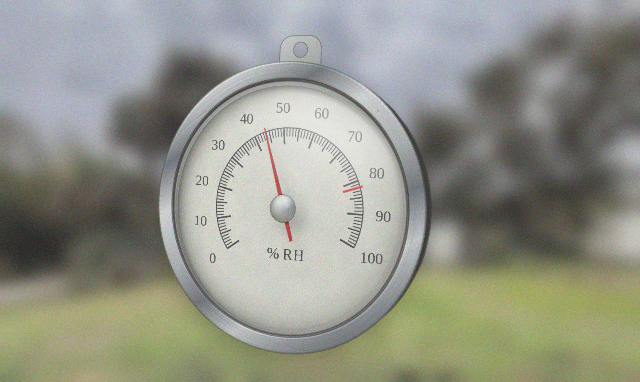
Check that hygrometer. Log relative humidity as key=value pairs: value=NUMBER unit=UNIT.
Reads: value=45 unit=%
